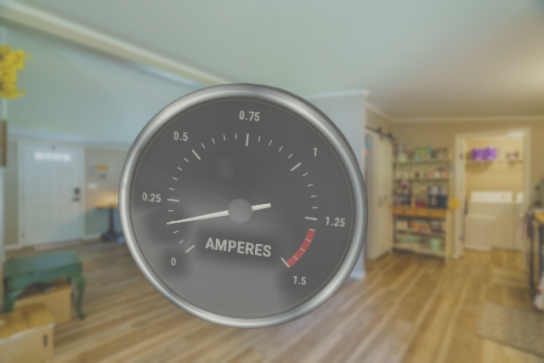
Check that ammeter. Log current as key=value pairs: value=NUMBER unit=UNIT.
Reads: value=0.15 unit=A
